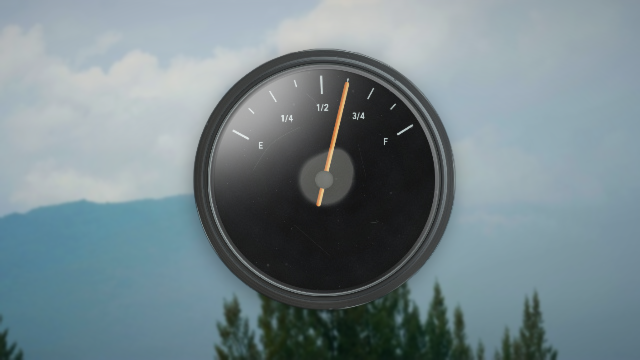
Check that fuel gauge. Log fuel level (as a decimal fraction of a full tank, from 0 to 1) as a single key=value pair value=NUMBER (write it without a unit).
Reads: value=0.625
